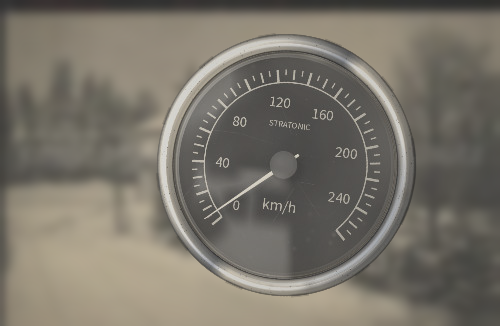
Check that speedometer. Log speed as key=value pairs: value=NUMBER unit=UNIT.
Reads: value=5 unit=km/h
